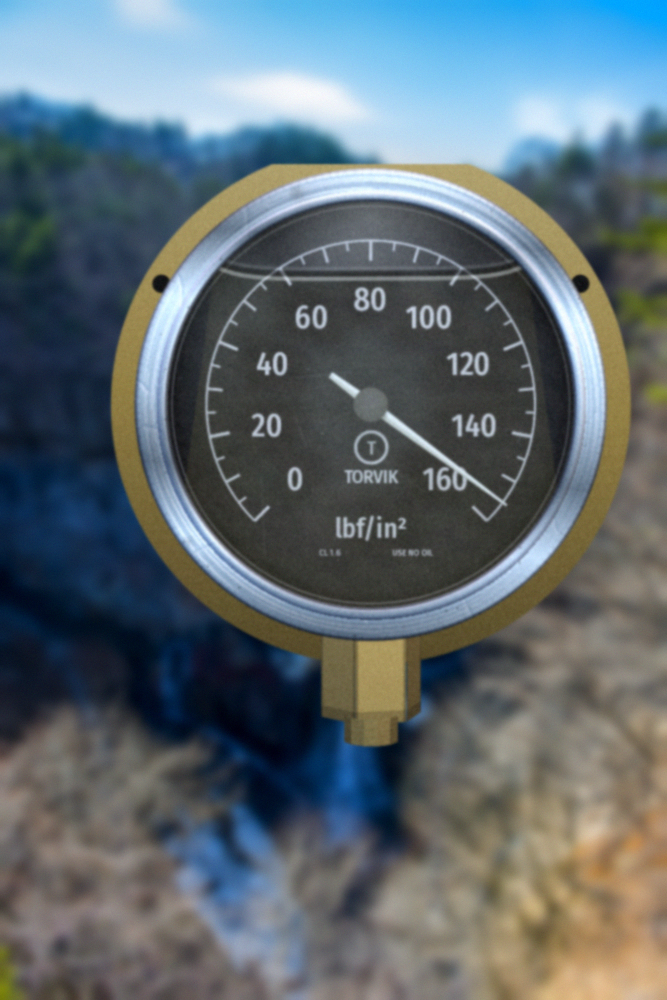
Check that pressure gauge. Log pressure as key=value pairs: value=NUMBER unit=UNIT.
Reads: value=155 unit=psi
